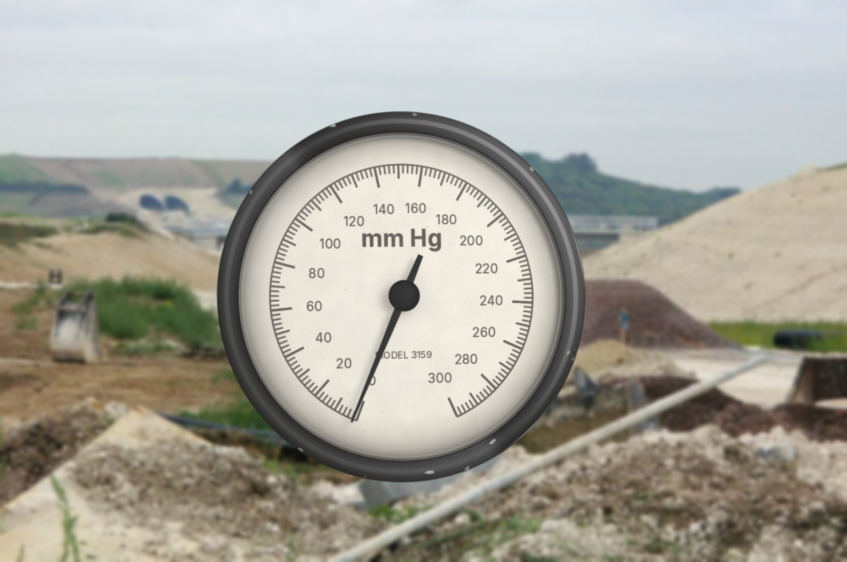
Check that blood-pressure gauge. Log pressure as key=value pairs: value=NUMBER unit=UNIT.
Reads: value=2 unit=mmHg
